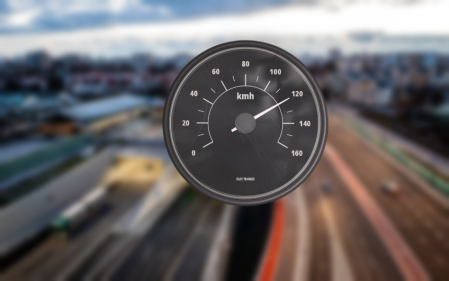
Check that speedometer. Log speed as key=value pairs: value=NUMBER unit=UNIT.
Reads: value=120 unit=km/h
